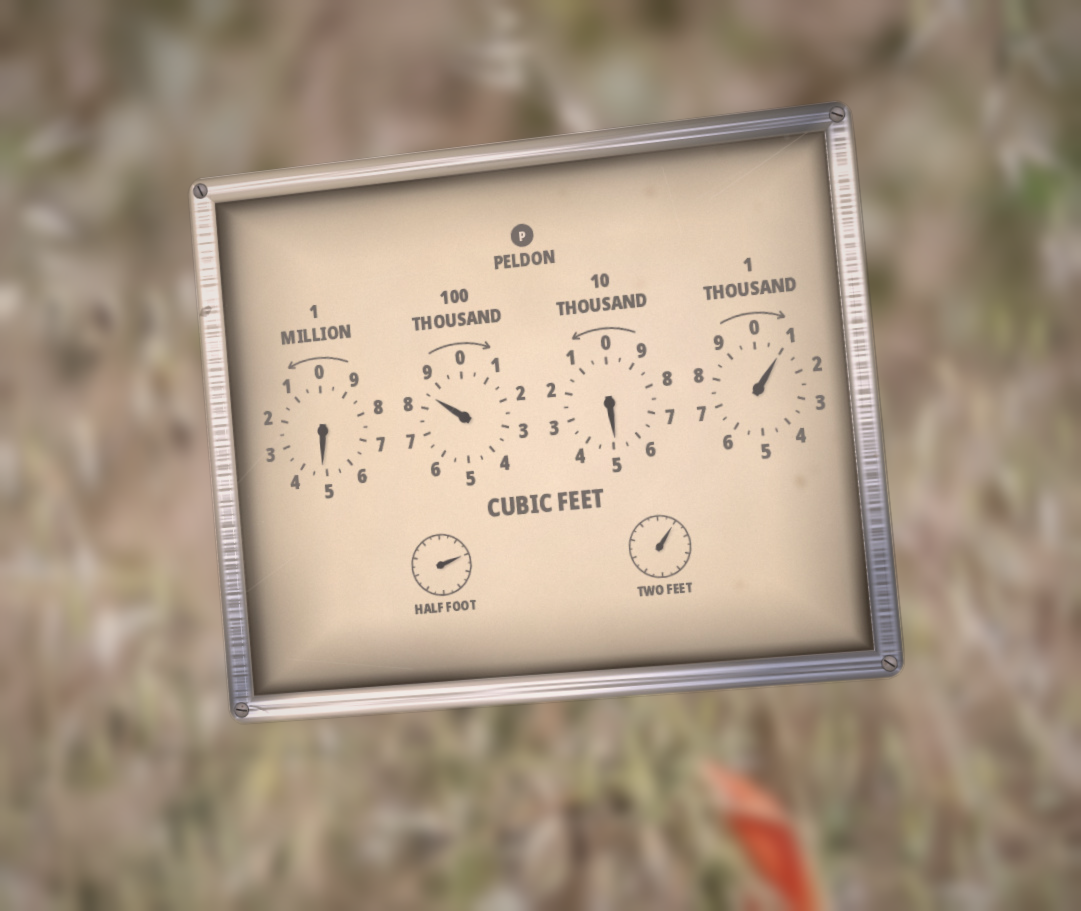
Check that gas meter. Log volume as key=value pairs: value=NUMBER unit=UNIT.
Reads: value=485100 unit=ft³
